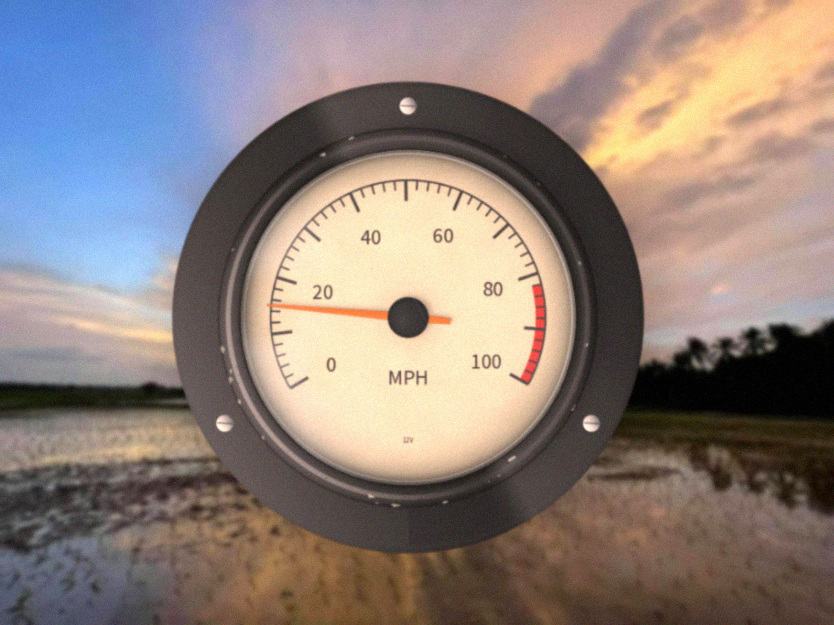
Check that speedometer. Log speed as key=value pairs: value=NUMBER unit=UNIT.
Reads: value=15 unit=mph
